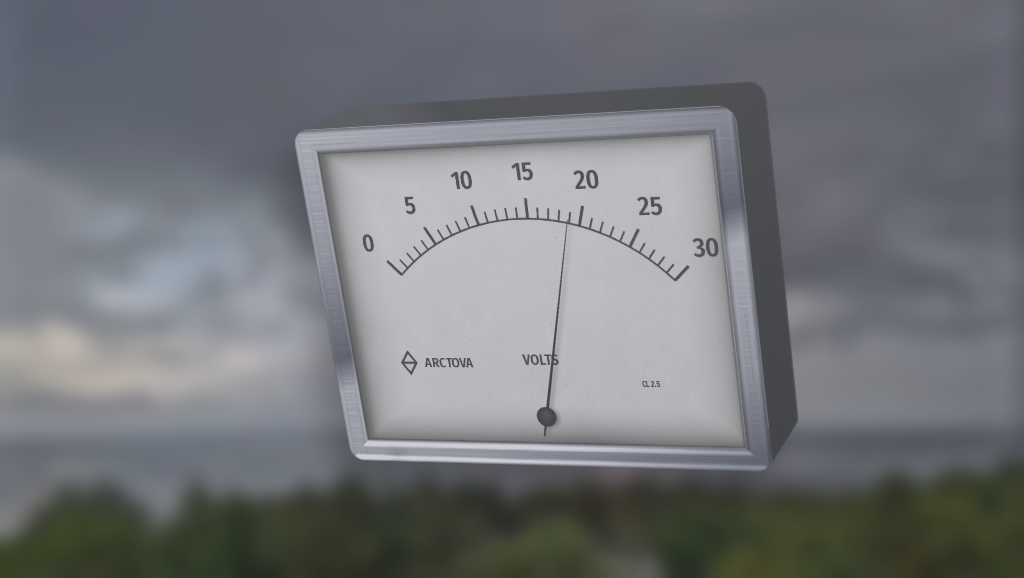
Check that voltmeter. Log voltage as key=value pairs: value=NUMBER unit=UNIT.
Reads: value=19 unit=V
